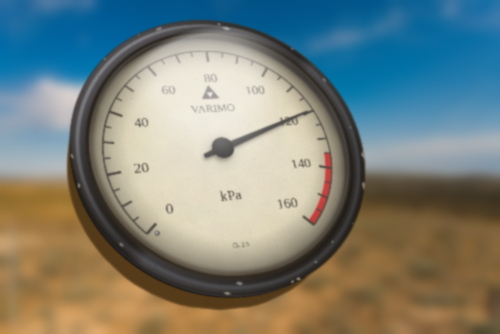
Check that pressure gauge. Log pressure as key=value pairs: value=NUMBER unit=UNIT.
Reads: value=120 unit=kPa
